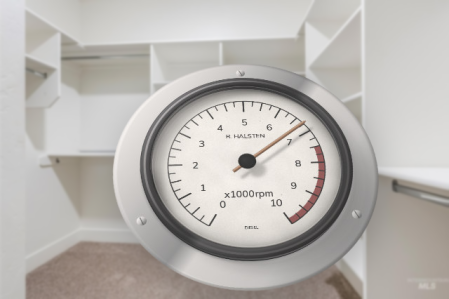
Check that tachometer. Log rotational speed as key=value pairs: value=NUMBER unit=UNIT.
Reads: value=6750 unit=rpm
